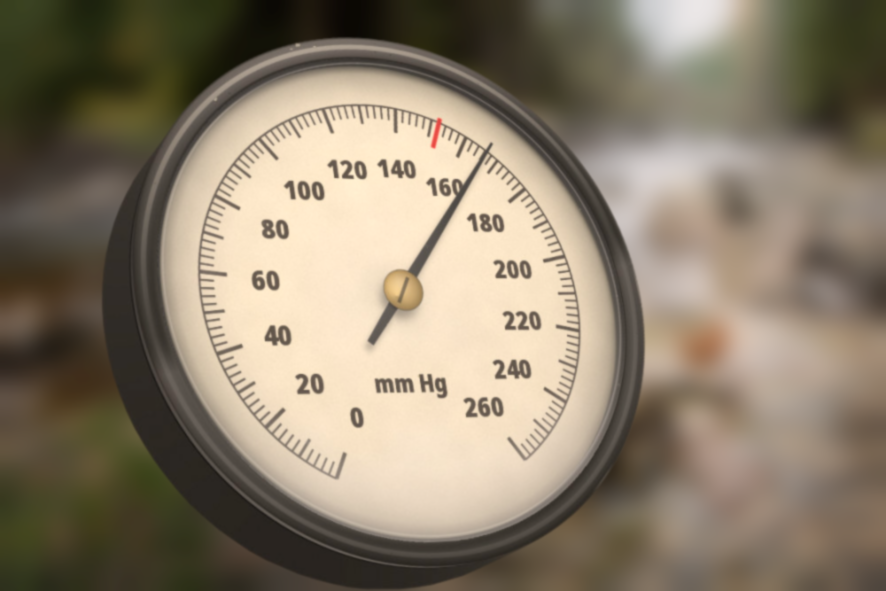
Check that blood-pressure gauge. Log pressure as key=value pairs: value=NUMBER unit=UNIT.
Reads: value=166 unit=mmHg
